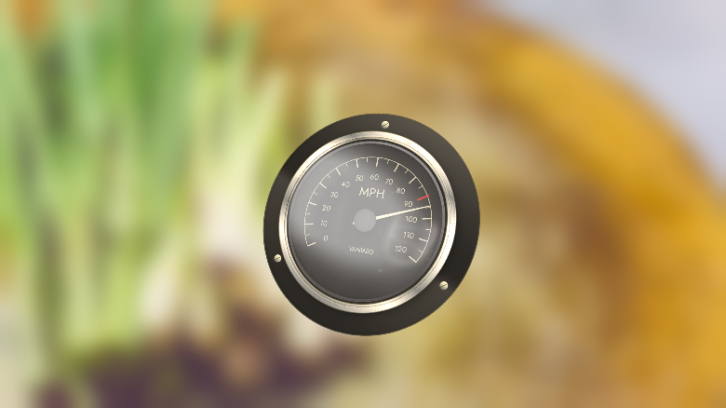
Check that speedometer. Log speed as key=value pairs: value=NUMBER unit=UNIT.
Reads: value=95 unit=mph
